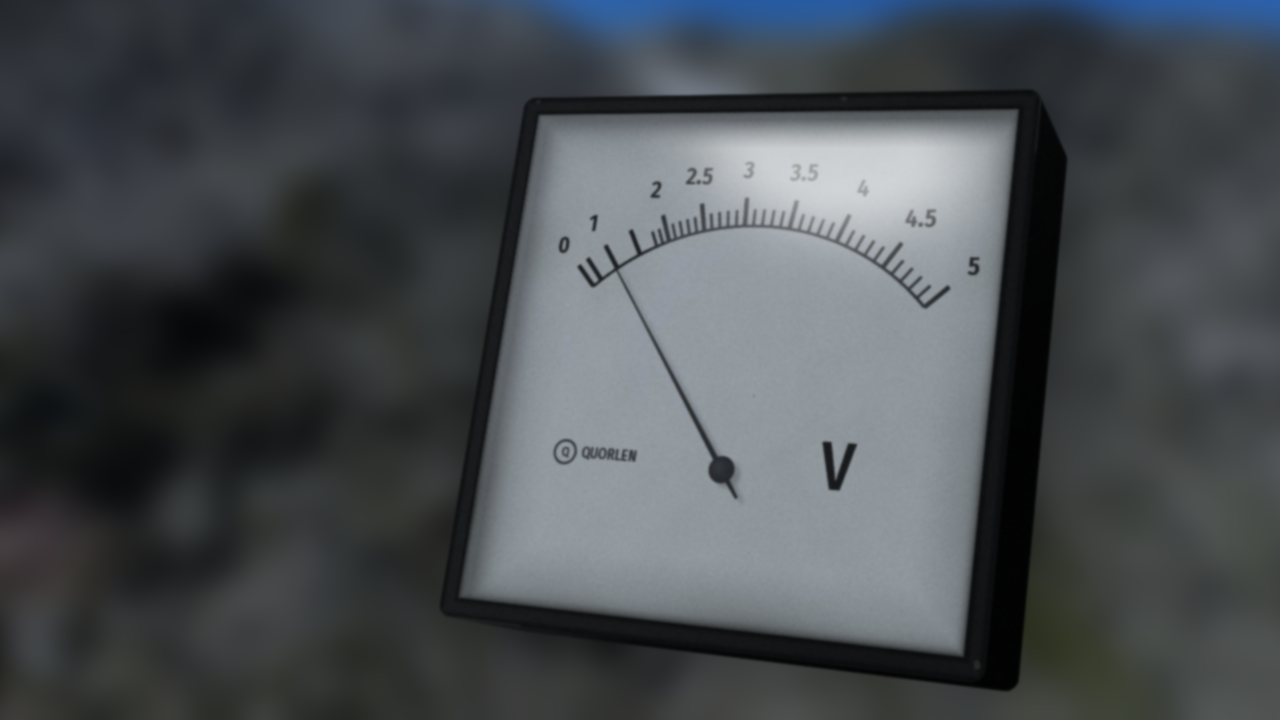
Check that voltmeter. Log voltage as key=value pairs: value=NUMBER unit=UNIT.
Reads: value=1 unit=V
